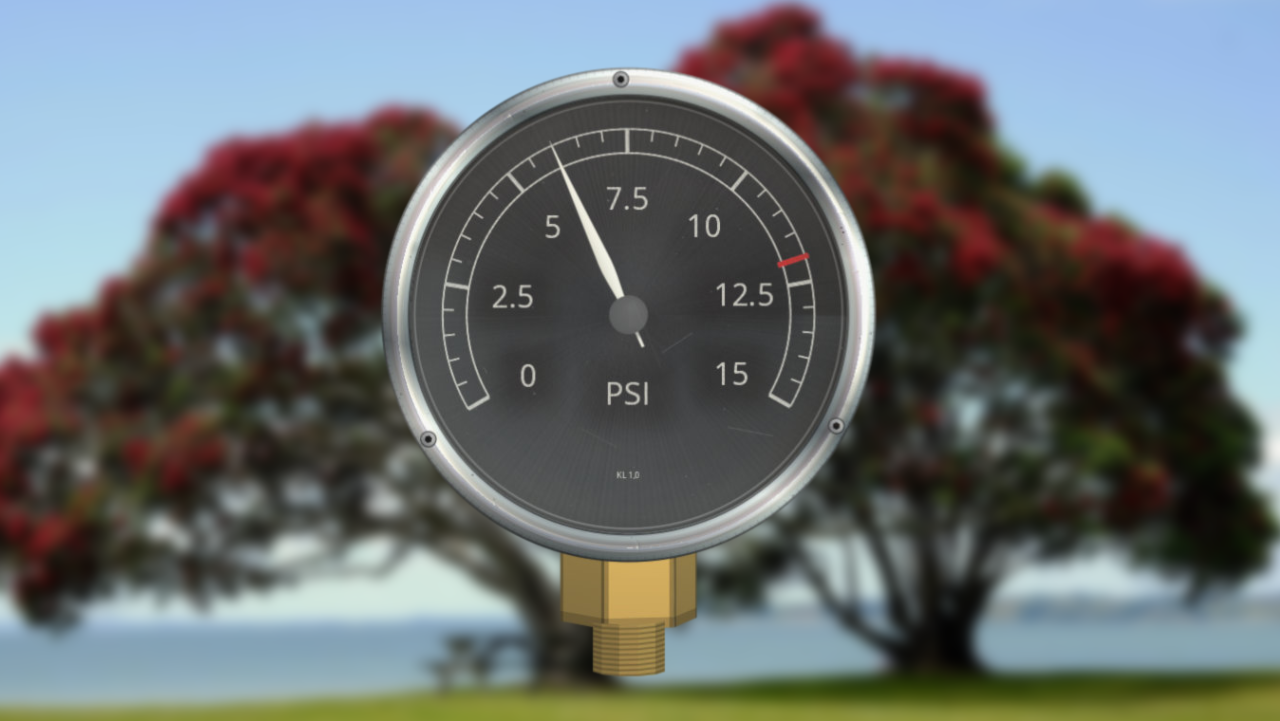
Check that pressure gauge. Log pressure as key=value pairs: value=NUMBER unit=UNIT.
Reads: value=6 unit=psi
